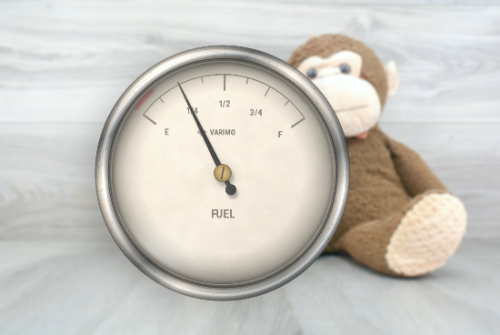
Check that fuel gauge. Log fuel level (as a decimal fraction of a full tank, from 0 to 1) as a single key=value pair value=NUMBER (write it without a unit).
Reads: value=0.25
